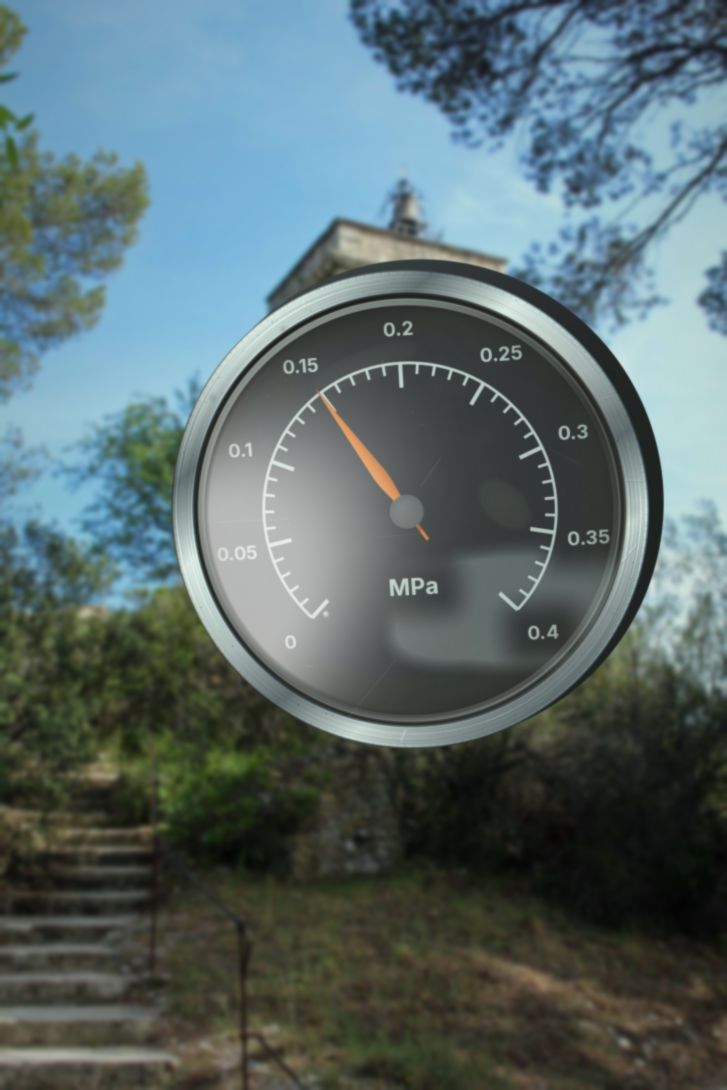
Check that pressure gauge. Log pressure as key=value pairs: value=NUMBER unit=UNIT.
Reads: value=0.15 unit=MPa
